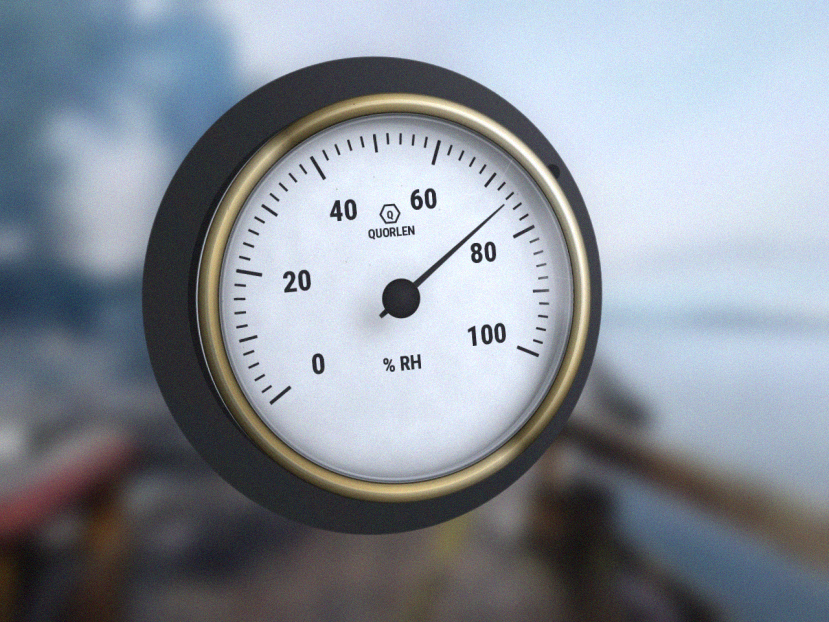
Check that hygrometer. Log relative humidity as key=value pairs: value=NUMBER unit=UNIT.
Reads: value=74 unit=%
